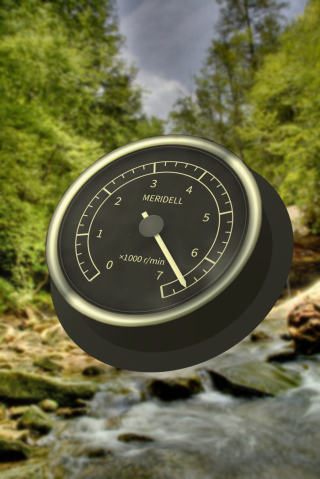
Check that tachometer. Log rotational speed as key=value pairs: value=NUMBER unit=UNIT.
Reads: value=6600 unit=rpm
